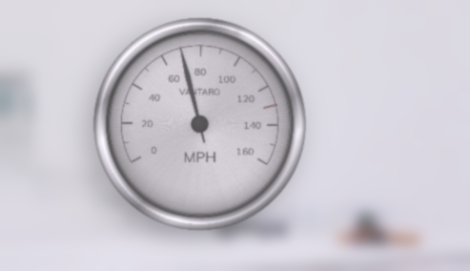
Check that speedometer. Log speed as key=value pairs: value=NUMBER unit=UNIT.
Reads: value=70 unit=mph
